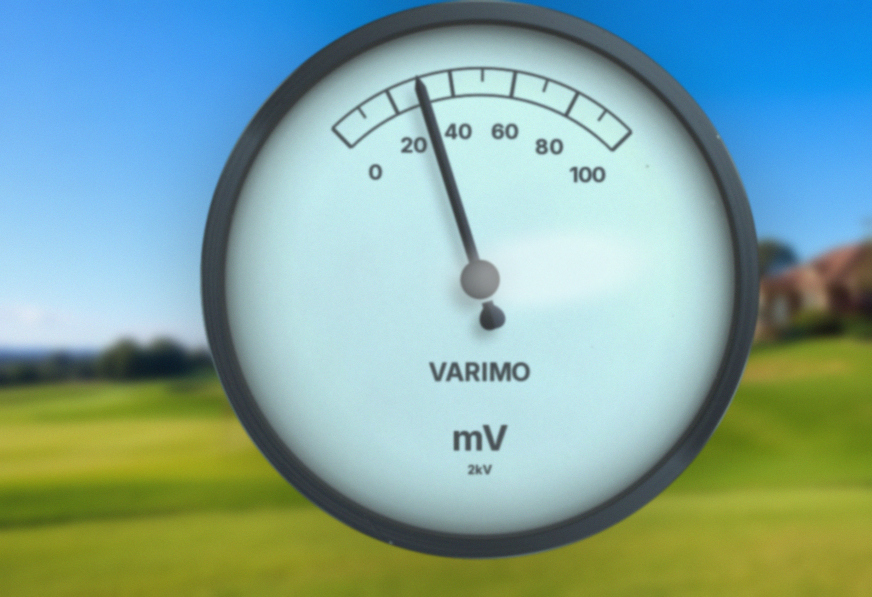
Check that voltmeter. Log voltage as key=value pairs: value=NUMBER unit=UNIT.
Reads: value=30 unit=mV
